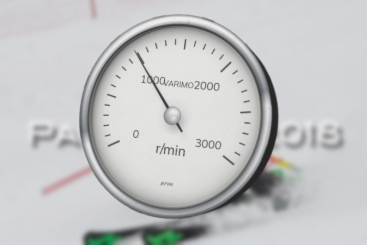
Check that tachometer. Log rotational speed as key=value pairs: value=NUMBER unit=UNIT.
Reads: value=1000 unit=rpm
